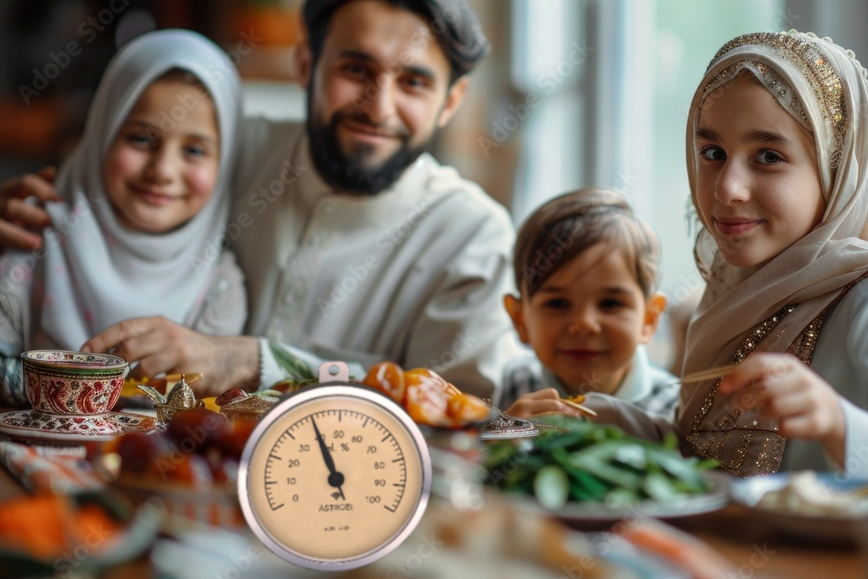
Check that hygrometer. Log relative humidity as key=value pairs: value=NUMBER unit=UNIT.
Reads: value=40 unit=%
